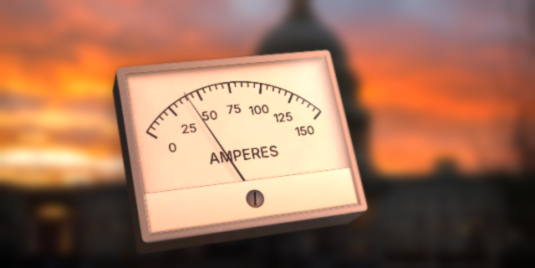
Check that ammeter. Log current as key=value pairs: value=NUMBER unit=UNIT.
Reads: value=40 unit=A
